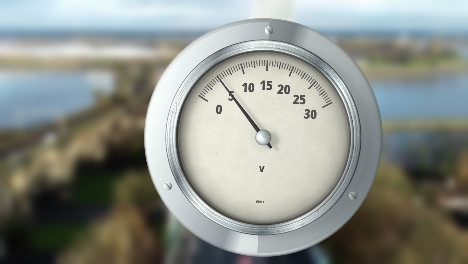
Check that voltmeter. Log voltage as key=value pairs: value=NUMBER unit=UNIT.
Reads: value=5 unit=V
